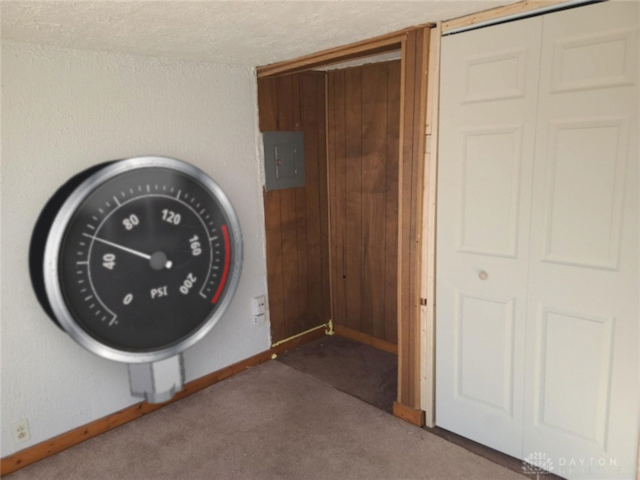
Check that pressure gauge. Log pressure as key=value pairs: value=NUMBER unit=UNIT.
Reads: value=55 unit=psi
